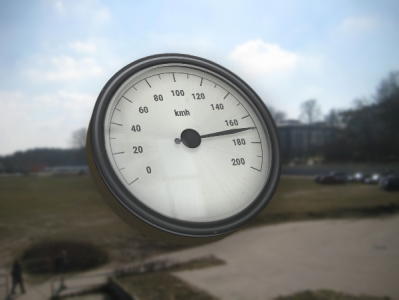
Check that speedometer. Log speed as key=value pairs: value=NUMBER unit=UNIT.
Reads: value=170 unit=km/h
